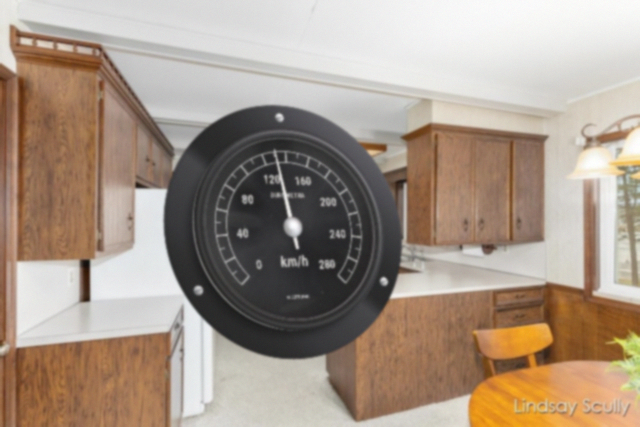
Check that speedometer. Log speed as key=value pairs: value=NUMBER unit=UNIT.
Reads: value=130 unit=km/h
